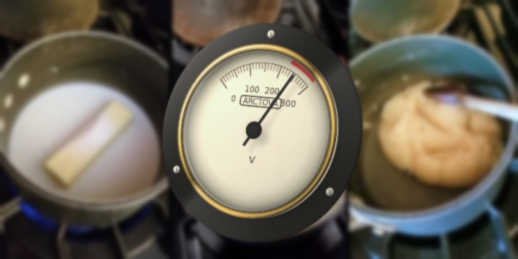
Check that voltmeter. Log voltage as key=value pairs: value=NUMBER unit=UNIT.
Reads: value=250 unit=V
